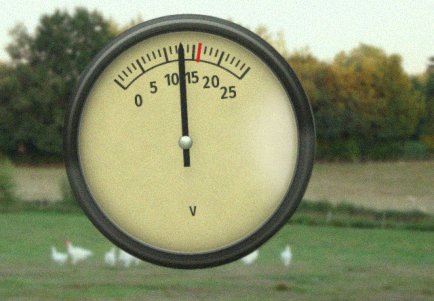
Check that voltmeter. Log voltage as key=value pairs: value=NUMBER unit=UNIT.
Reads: value=13 unit=V
